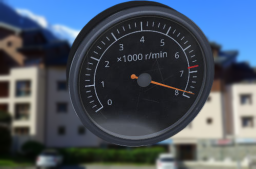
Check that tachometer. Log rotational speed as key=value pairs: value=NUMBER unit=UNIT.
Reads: value=7800 unit=rpm
